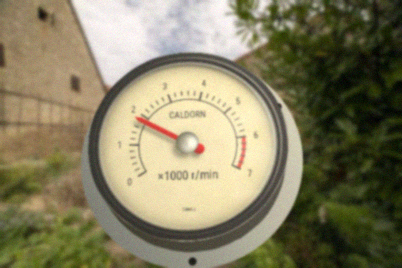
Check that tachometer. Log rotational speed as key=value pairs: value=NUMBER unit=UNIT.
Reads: value=1800 unit=rpm
